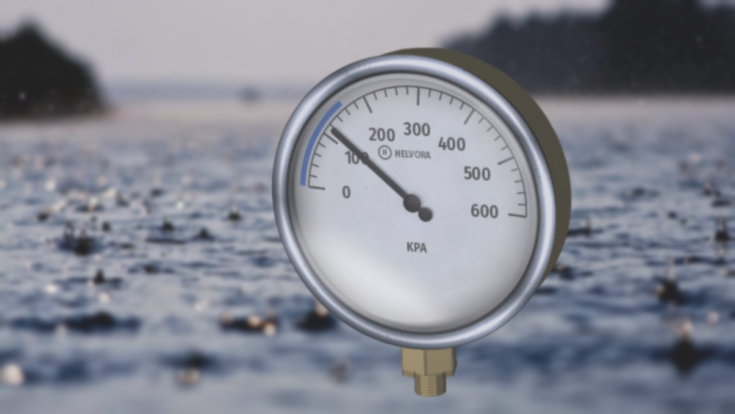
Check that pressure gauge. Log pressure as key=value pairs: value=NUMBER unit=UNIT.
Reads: value=120 unit=kPa
